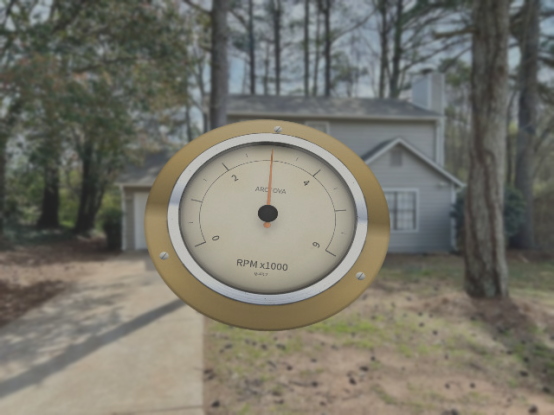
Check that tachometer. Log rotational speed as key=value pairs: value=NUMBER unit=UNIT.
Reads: value=3000 unit=rpm
